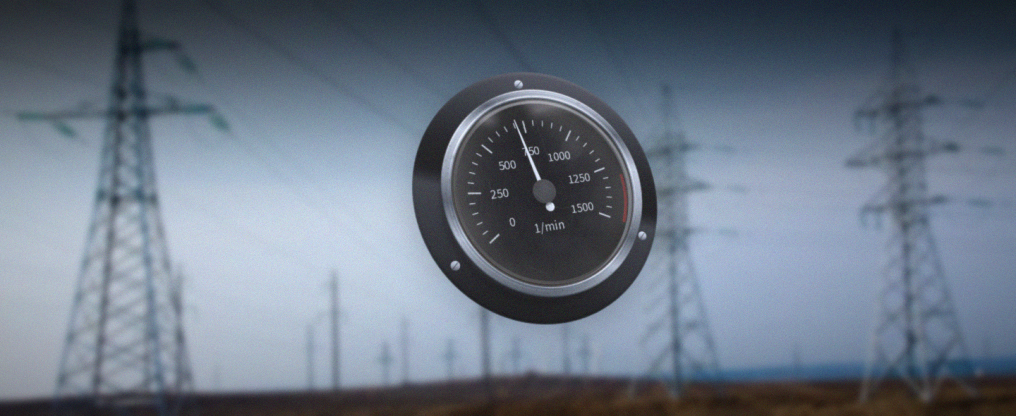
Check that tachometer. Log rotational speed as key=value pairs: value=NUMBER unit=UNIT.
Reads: value=700 unit=rpm
